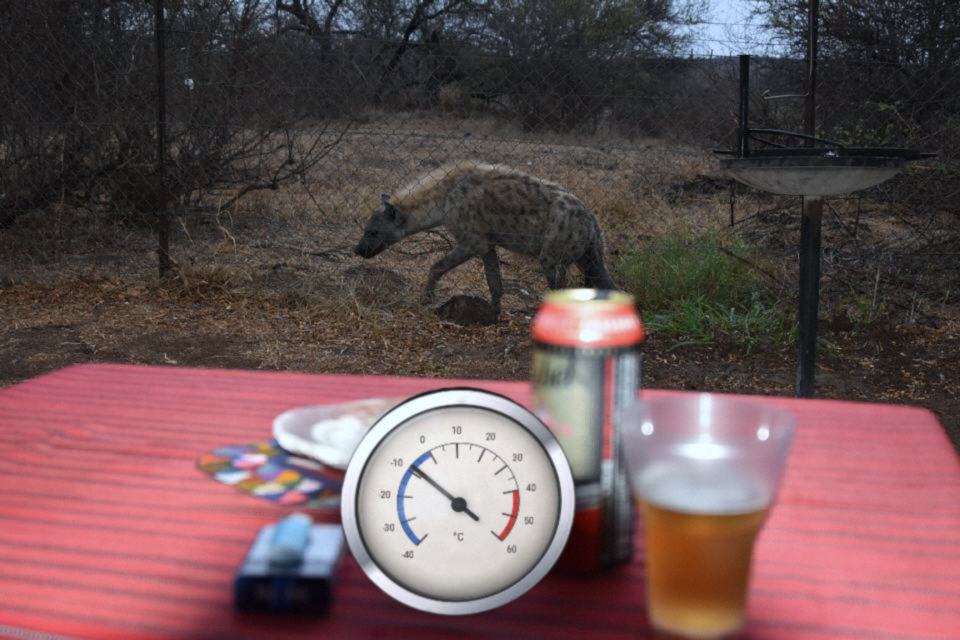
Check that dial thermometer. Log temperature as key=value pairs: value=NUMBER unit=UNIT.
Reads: value=-7.5 unit=°C
